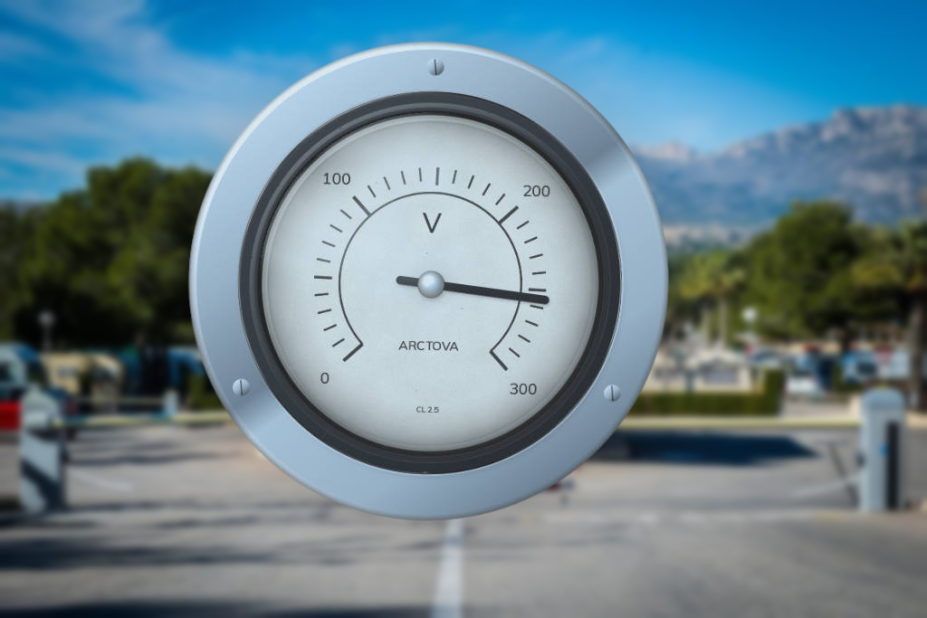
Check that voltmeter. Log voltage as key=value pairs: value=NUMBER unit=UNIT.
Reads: value=255 unit=V
